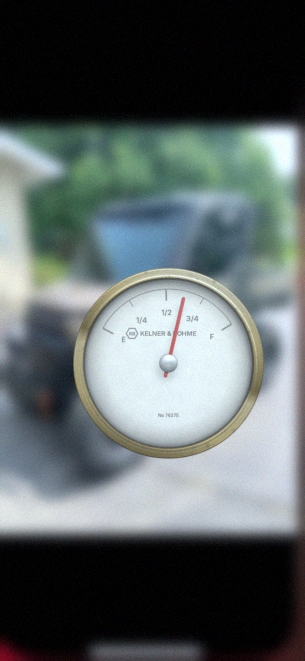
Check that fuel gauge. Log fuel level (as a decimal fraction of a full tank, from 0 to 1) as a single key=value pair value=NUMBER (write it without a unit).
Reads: value=0.625
